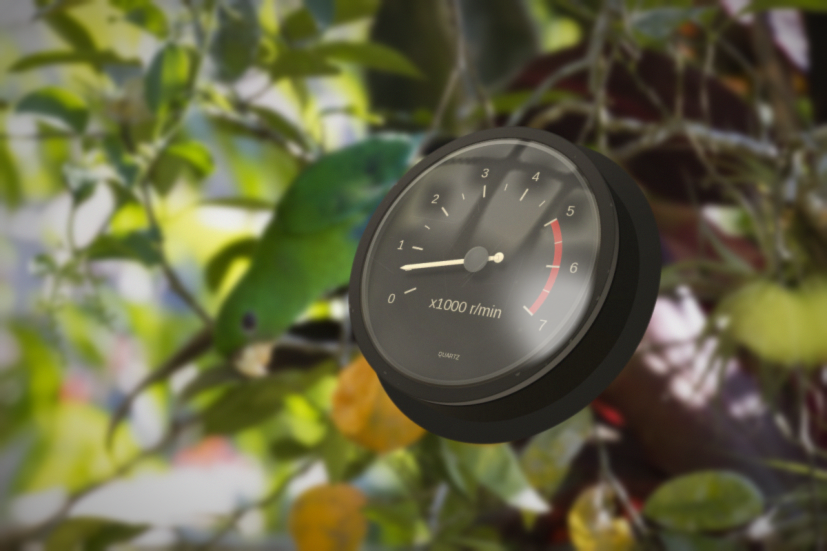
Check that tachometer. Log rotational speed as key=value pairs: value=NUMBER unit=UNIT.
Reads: value=500 unit=rpm
